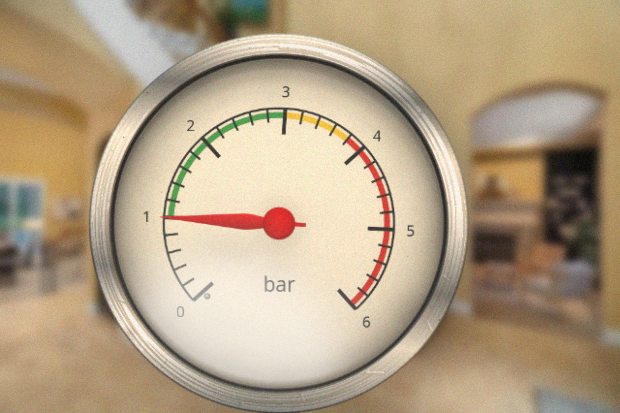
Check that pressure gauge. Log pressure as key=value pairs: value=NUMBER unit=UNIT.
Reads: value=1 unit=bar
